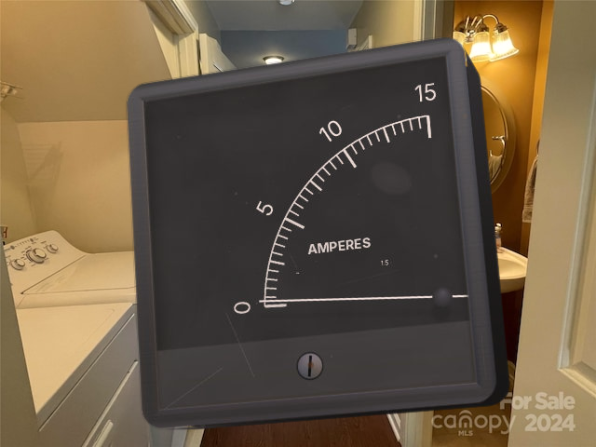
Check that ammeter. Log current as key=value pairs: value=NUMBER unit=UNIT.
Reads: value=0.25 unit=A
